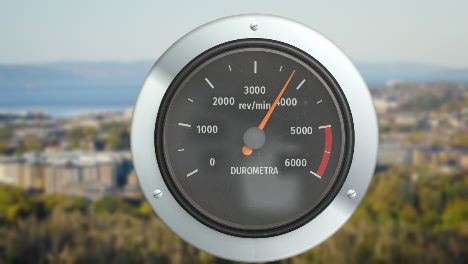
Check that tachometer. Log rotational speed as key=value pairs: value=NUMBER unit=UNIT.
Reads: value=3750 unit=rpm
